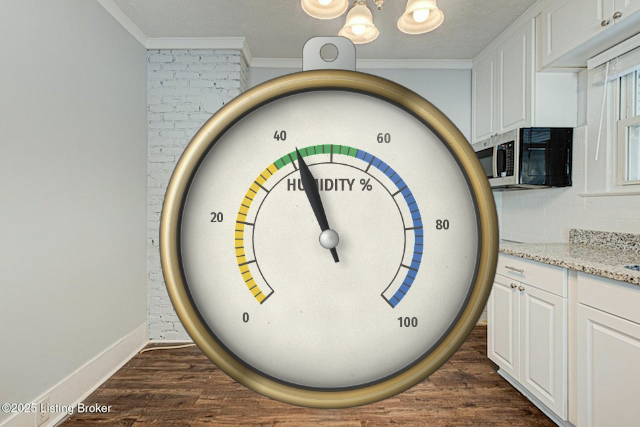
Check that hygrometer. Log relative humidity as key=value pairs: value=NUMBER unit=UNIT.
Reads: value=42 unit=%
